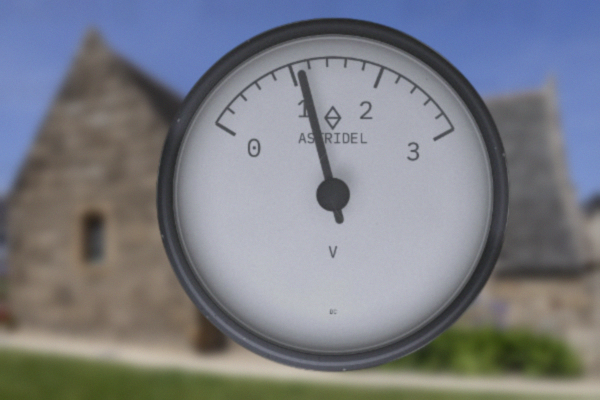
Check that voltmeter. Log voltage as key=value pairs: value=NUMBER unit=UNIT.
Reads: value=1.1 unit=V
